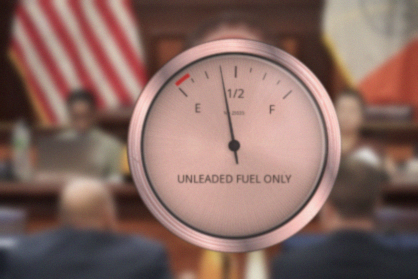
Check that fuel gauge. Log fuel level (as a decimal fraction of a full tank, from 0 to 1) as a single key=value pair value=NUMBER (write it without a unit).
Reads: value=0.375
